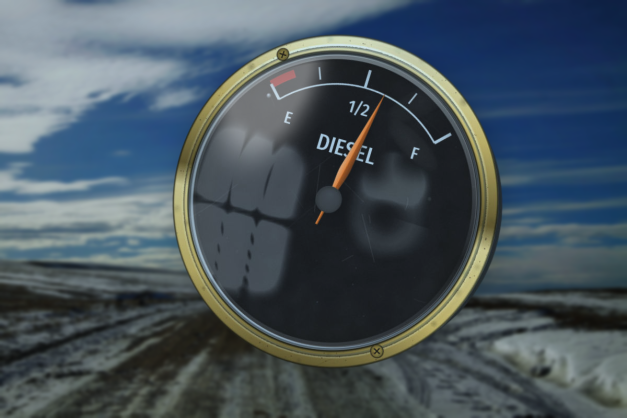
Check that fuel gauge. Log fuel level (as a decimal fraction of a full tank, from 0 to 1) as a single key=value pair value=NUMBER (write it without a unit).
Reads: value=0.625
